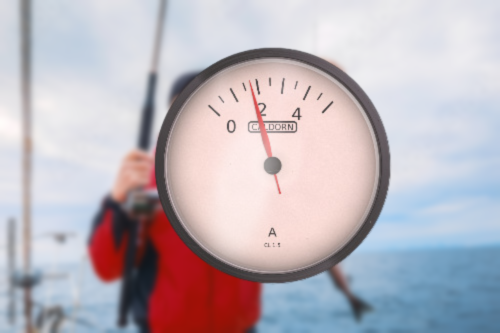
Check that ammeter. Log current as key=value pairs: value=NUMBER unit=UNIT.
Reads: value=1.75 unit=A
